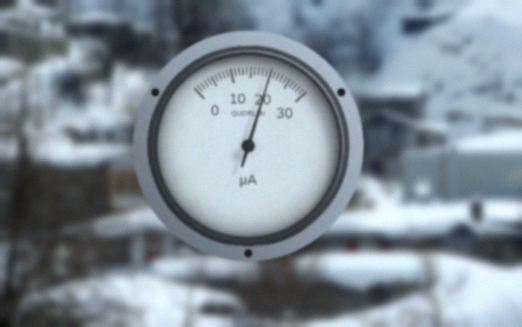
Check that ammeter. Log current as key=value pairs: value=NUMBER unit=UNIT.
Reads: value=20 unit=µA
